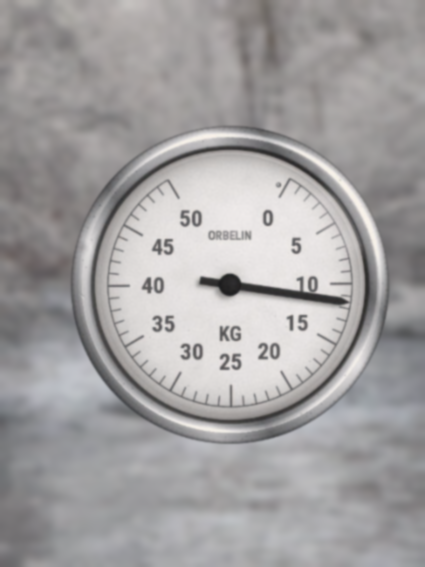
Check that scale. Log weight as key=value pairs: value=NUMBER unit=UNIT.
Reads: value=11.5 unit=kg
